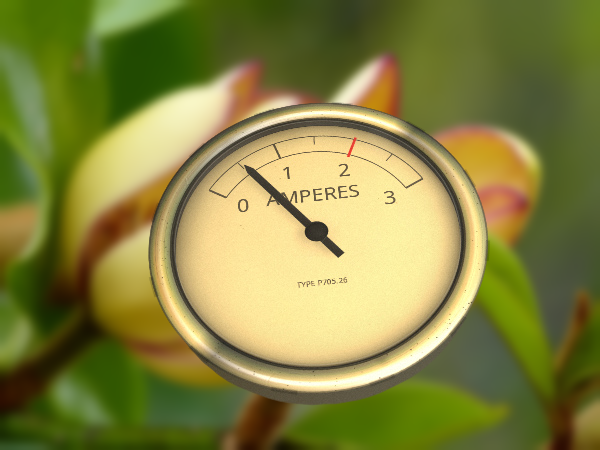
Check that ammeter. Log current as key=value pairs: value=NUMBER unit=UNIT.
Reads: value=0.5 unit=A
